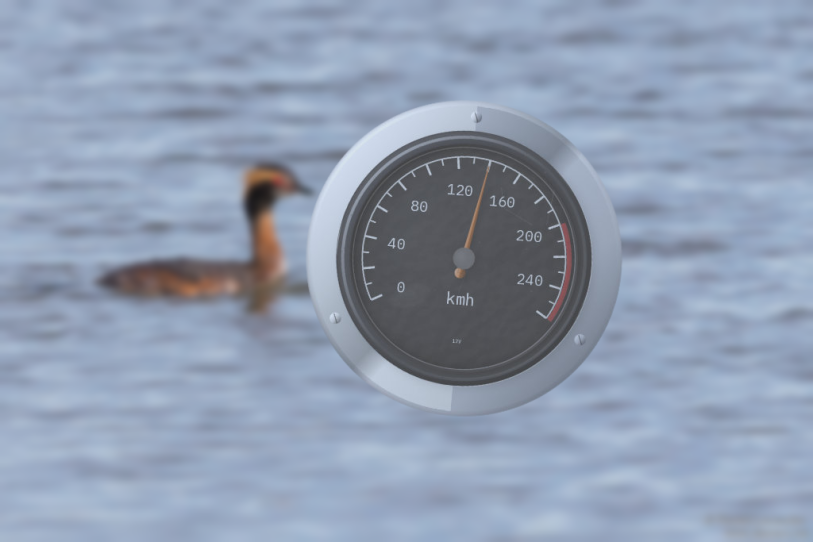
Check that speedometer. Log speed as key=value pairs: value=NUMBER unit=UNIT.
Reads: value=140 unit=km/h
